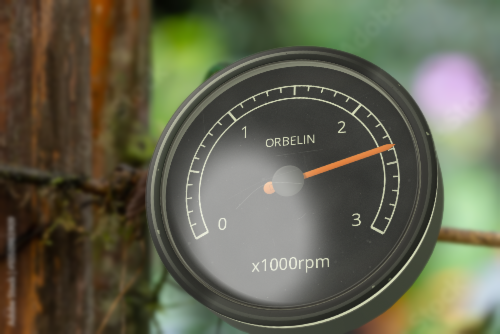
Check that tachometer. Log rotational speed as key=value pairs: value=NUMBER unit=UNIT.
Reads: value=2400 unit=rpm
